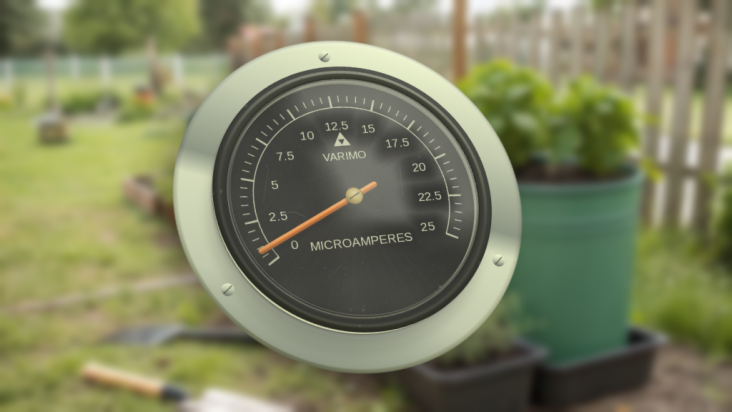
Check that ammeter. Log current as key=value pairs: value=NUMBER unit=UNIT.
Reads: value=0.75 unit=µA
